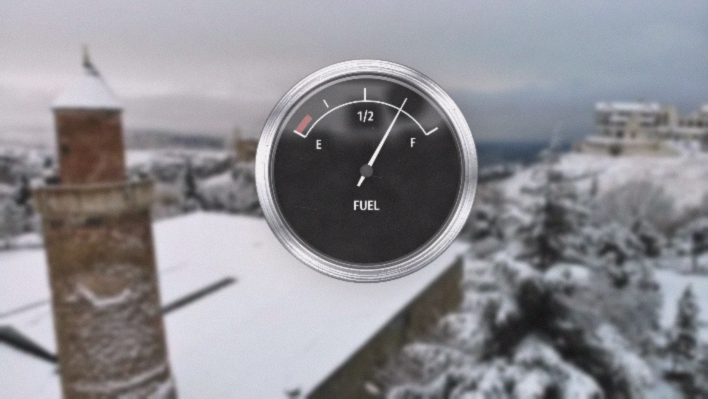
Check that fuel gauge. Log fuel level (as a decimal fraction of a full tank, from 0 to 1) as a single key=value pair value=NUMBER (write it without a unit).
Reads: value=0.75
